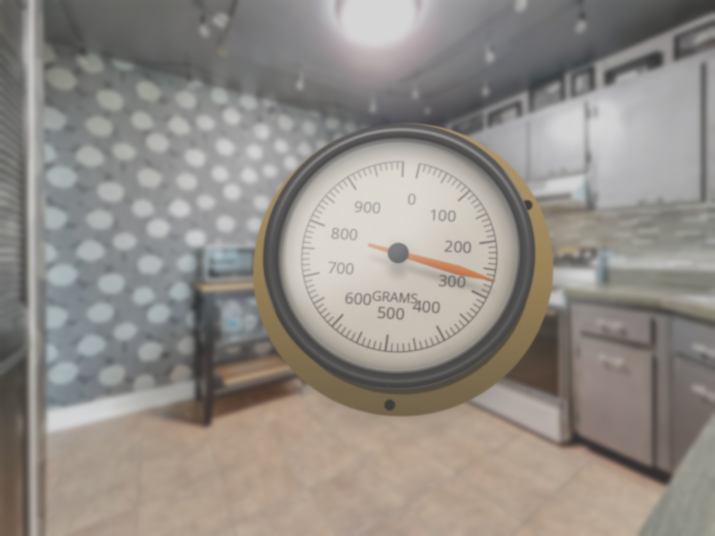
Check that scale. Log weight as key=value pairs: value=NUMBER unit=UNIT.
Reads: value=270 unit=g
